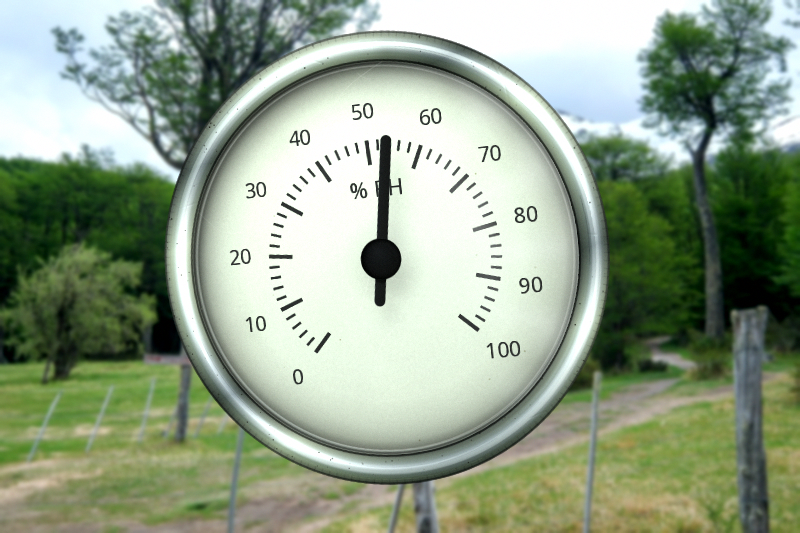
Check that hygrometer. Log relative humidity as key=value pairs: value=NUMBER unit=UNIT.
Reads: value=54 unit=%
